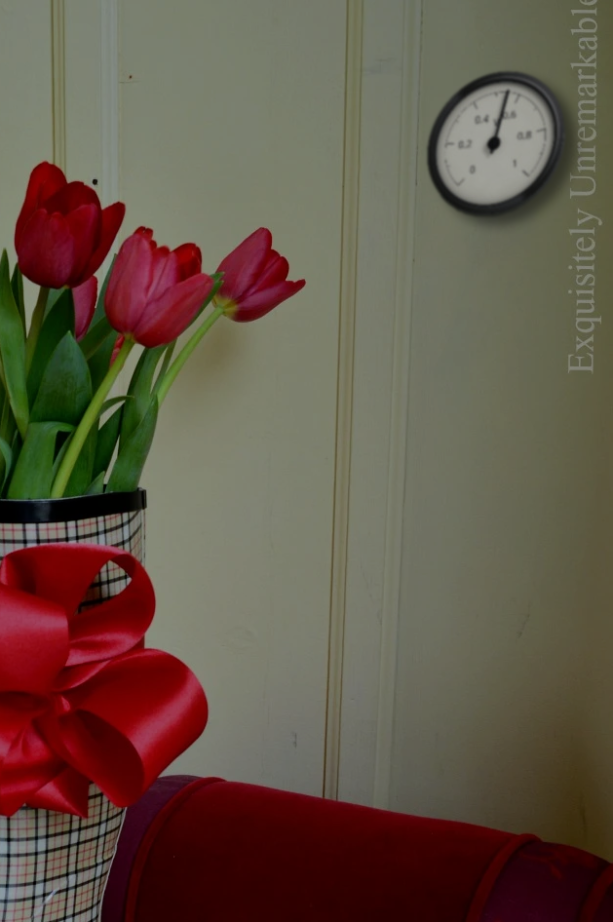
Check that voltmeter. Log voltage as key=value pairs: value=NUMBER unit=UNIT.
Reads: value=0.55 unit=V
